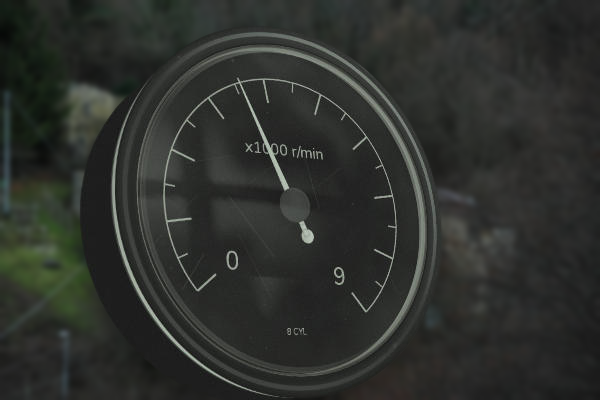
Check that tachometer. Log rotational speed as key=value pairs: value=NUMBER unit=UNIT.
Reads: value=3500 unit=rpm
